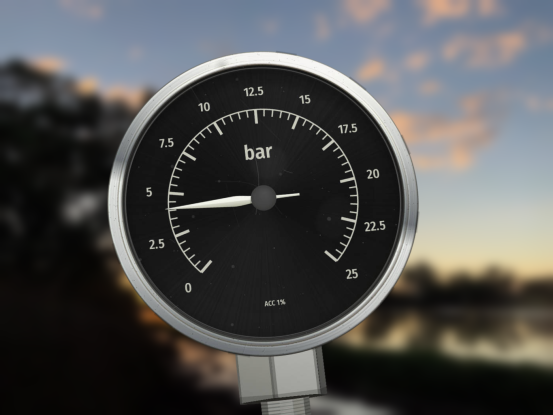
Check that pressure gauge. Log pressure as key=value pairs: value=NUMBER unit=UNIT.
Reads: value=4 unit=bar
